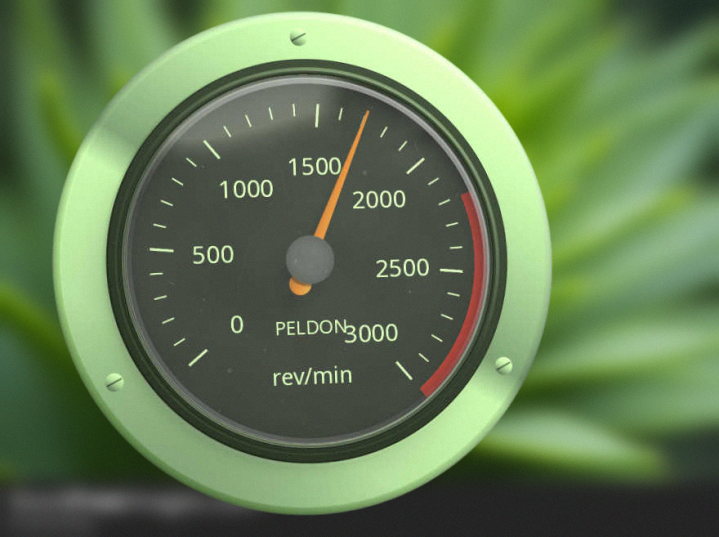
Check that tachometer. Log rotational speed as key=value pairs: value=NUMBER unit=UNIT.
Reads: value=1700 unit=rpm
